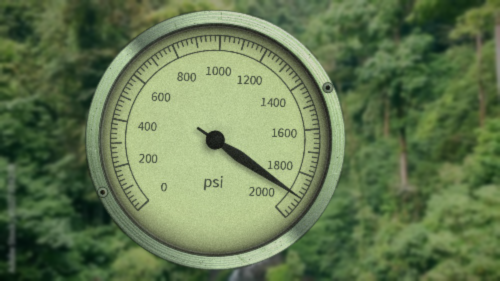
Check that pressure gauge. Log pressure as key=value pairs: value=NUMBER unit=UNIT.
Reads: value=1900 unit=psi
